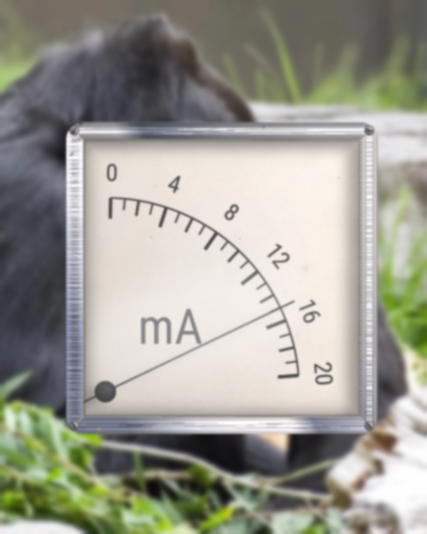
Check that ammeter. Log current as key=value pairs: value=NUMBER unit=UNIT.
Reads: value=15 unit=mA
